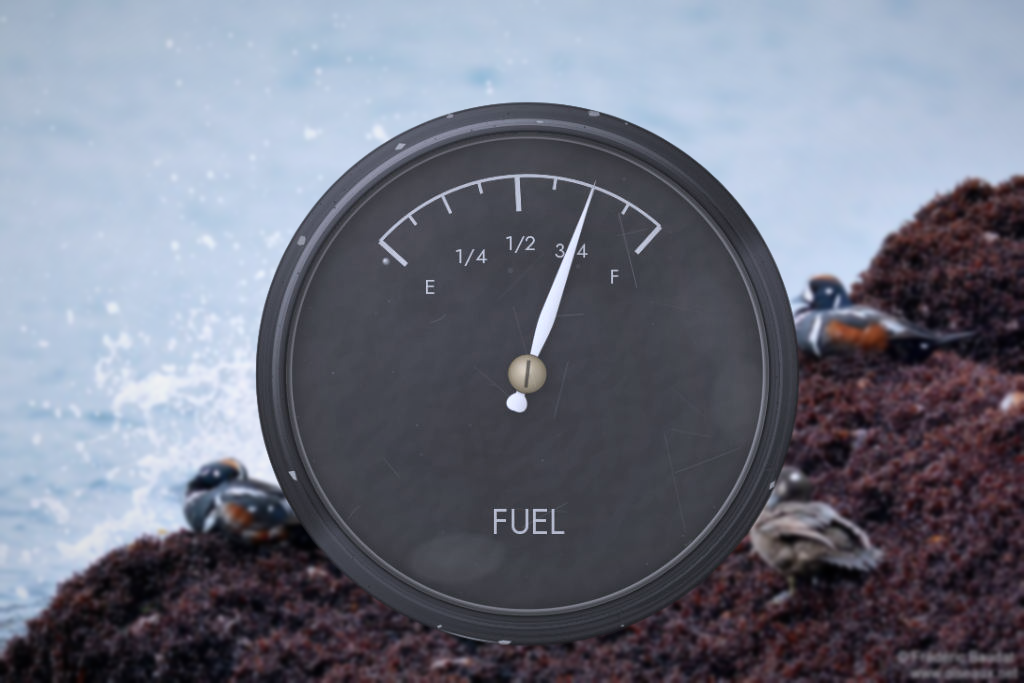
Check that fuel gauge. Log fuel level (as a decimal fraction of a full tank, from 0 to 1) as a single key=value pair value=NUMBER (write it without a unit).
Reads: value=0.75
